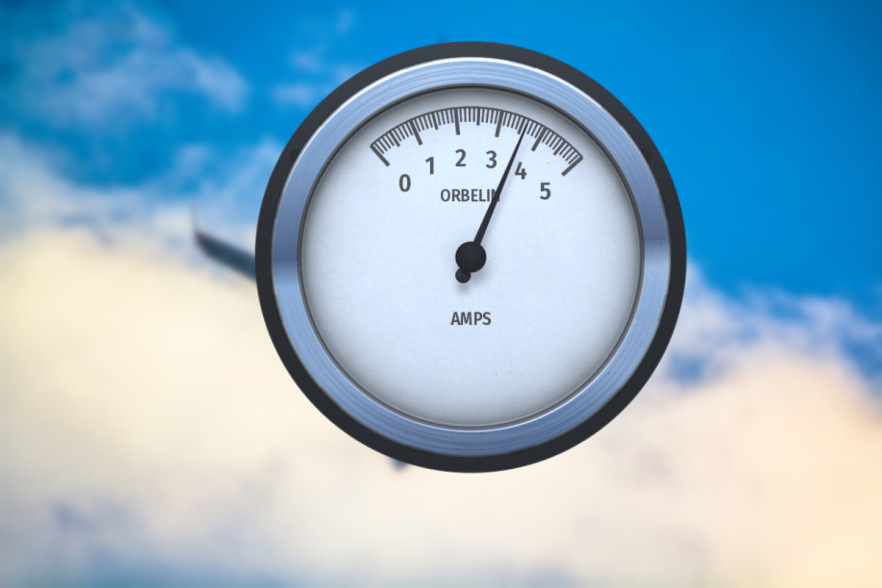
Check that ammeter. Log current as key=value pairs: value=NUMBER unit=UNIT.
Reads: value=3.6 unit=A
